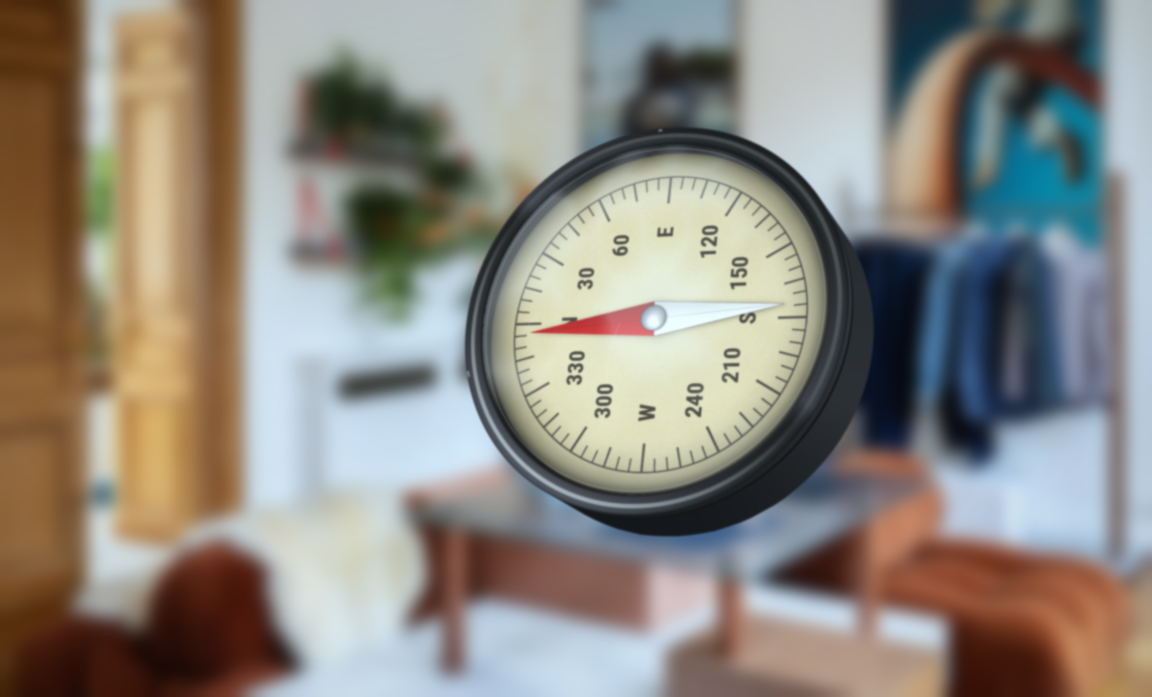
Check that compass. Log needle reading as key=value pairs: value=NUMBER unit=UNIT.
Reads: value=355 unit=°
